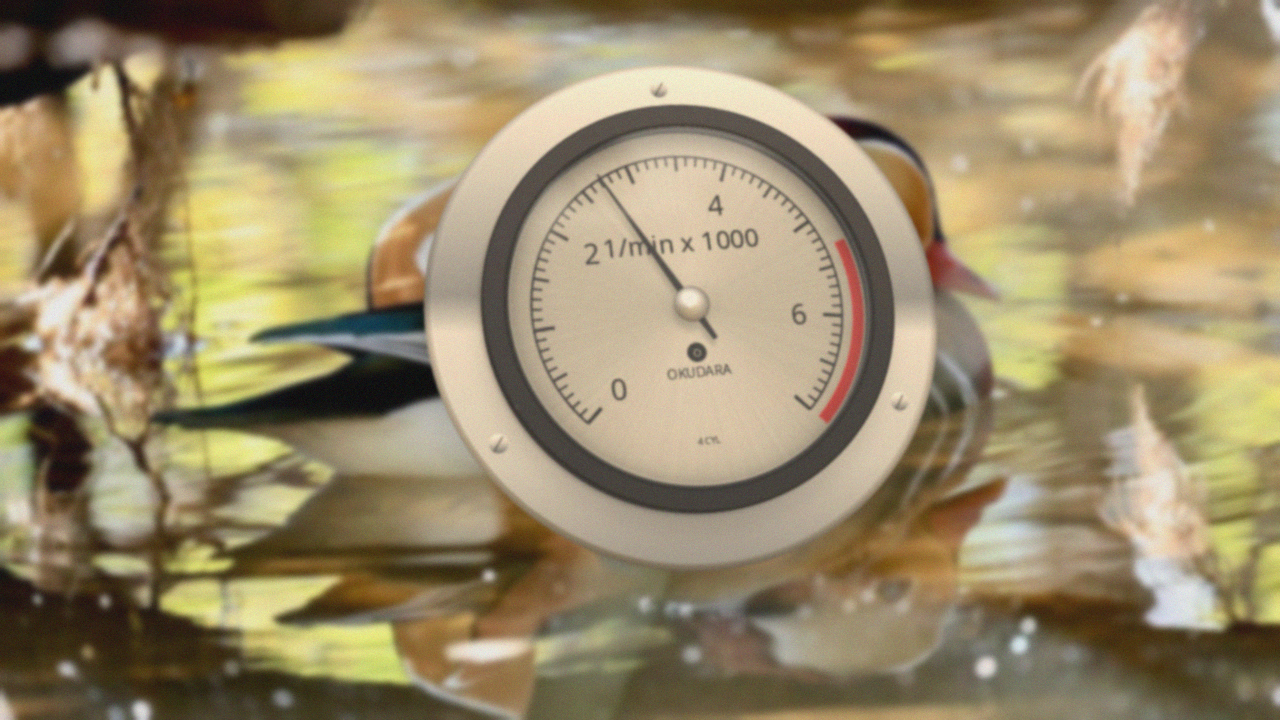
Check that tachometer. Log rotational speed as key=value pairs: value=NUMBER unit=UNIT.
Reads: value=2700 unit=rpm
